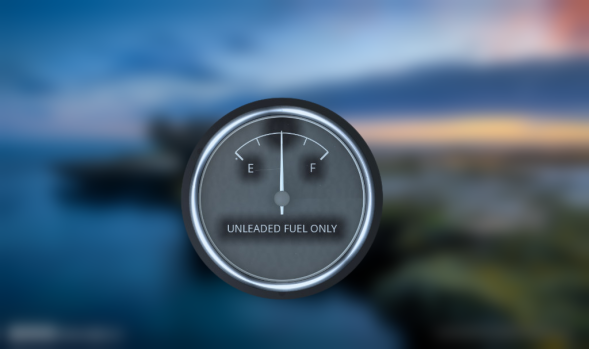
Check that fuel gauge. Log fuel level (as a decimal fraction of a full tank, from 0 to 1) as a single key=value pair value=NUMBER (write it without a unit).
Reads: value=0.5
